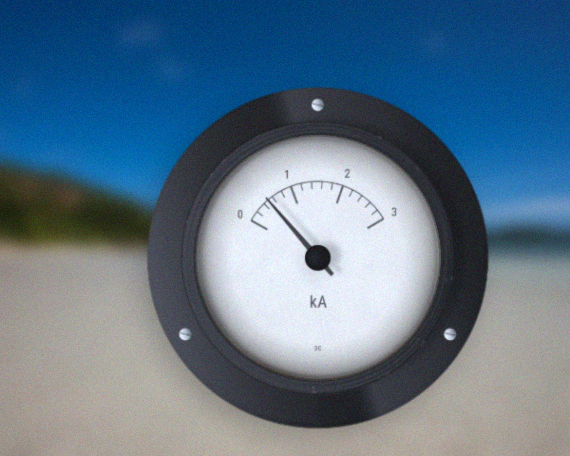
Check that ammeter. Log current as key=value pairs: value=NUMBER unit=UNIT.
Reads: value=0.5 unit=kA
